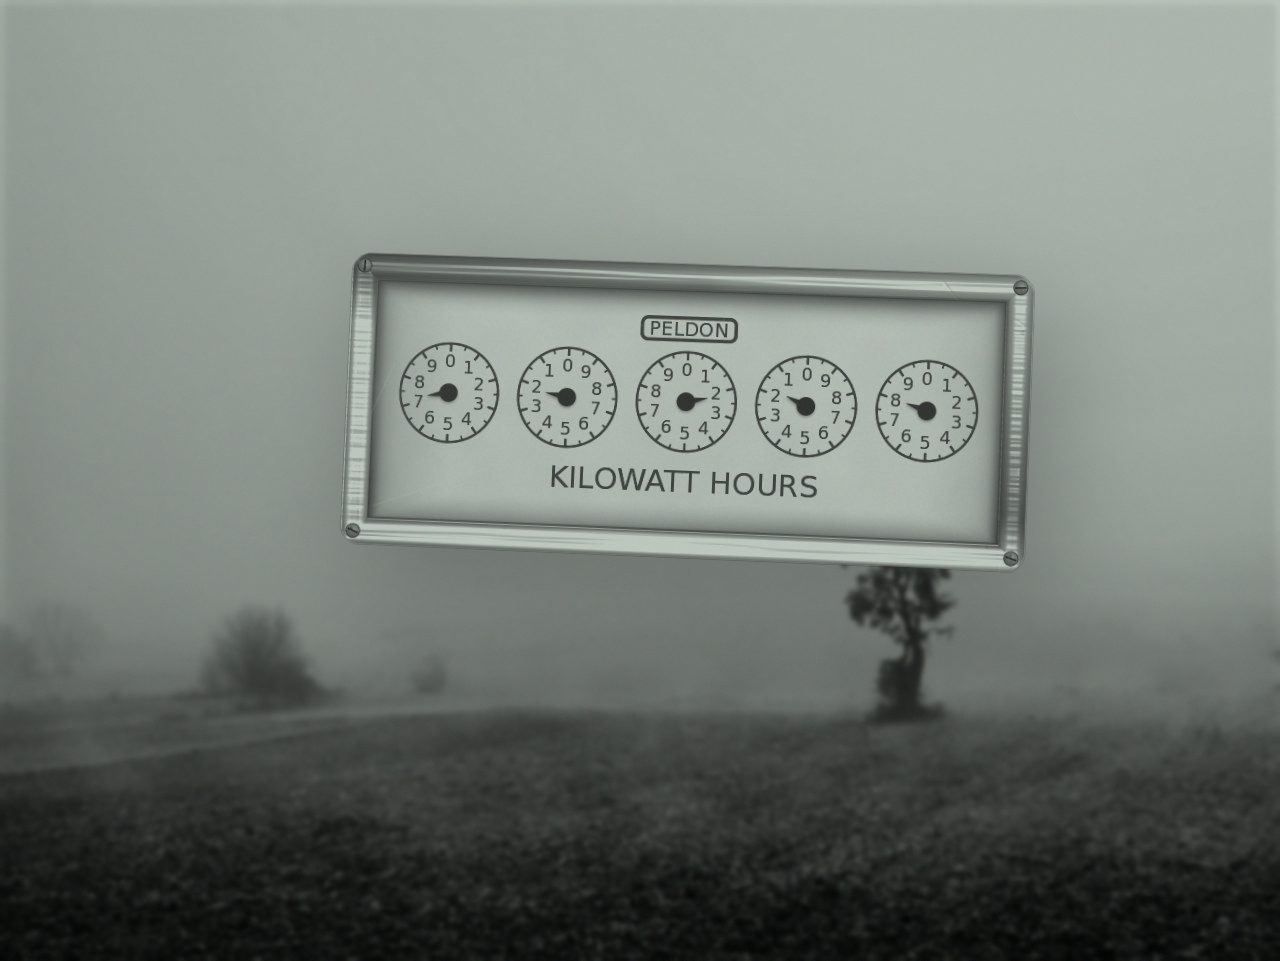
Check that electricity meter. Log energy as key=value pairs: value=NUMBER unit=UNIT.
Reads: value=72218 unit=kWh
